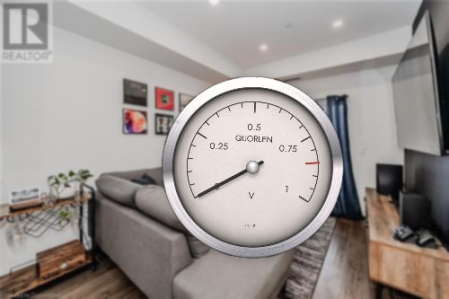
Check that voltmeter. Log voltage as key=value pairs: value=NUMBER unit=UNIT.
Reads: value=0 unit=V
